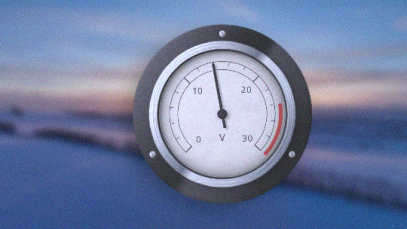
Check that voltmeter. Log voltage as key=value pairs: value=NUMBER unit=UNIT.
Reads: value=14 unit=V
